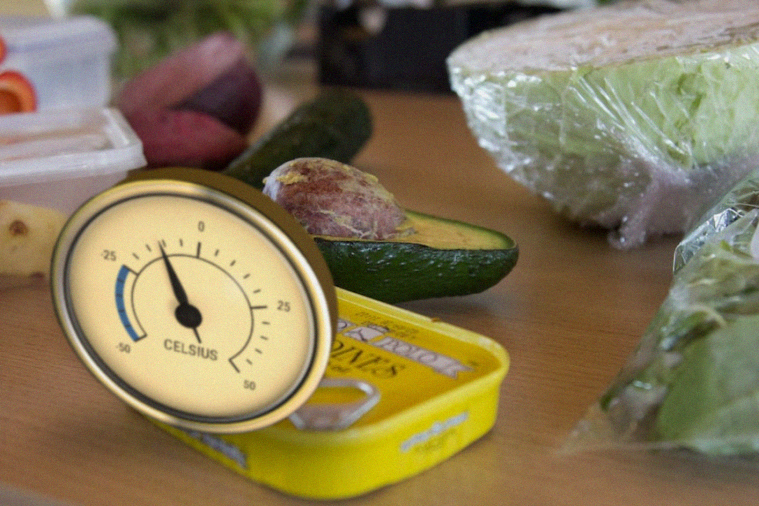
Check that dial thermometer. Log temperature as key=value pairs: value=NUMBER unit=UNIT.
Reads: value=-10 unit=°C
